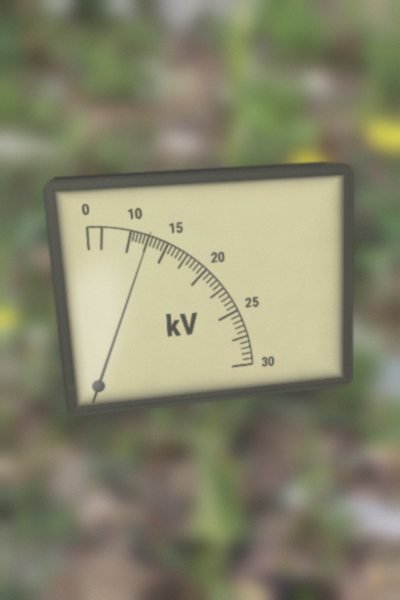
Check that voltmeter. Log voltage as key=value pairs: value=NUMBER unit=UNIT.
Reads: value=12.5 unit=kV
